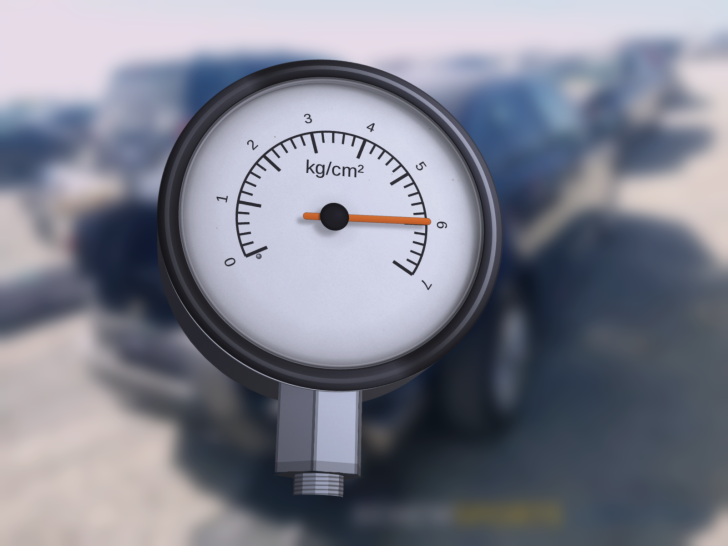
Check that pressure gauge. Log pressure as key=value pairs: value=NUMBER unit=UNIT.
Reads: value=6 unit=kg/cm²
